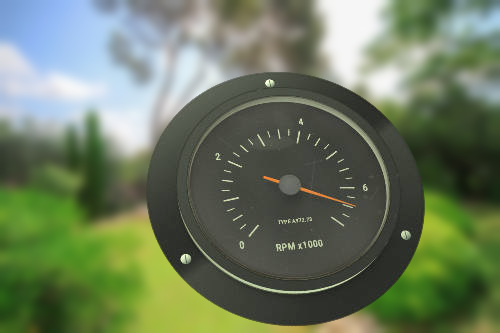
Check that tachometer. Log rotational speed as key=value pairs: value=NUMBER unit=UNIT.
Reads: value=6500 unit=rpm
